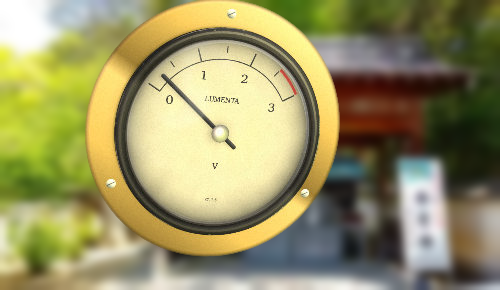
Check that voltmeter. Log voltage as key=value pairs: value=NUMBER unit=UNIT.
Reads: value=0.25 unit=V
